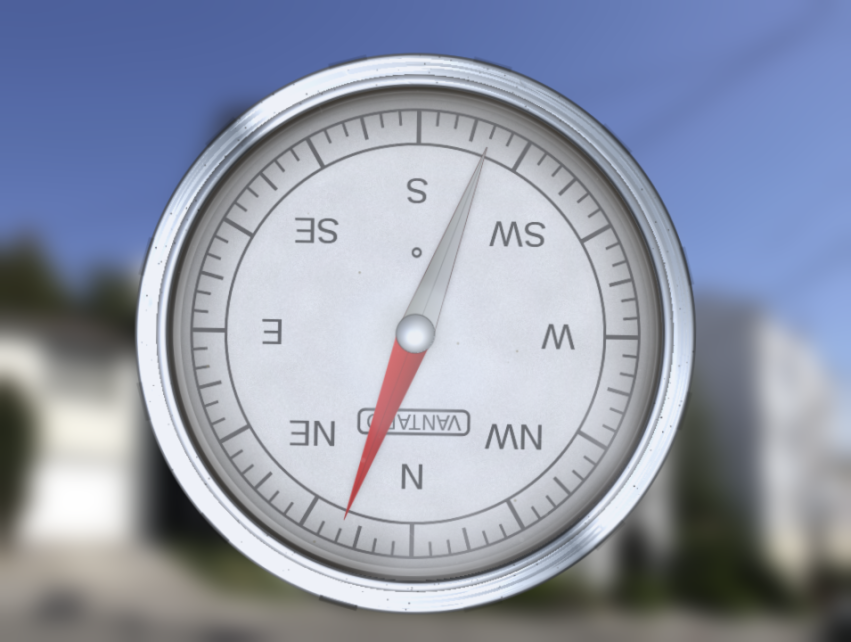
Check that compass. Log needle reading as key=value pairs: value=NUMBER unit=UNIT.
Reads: value=20 unit=°
